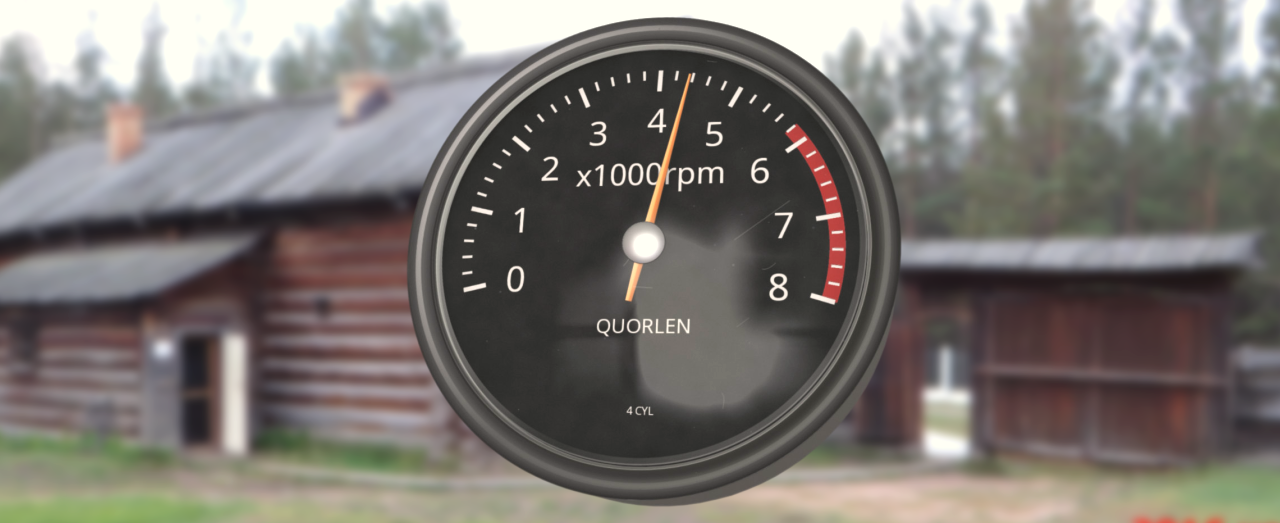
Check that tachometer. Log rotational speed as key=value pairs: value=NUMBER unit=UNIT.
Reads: value=4400 unit=rpm
